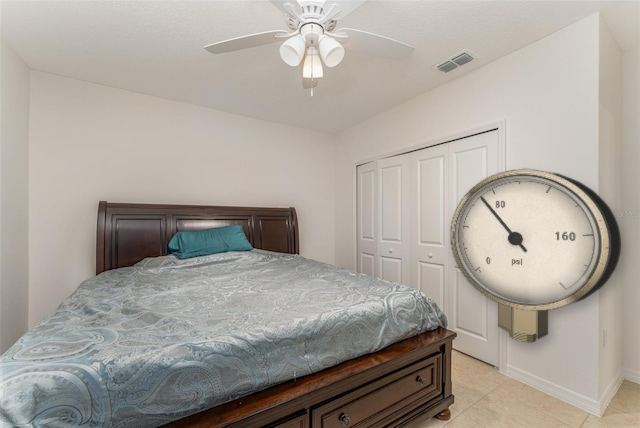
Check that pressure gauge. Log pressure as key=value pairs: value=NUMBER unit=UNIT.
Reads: value=70 unit=psi
